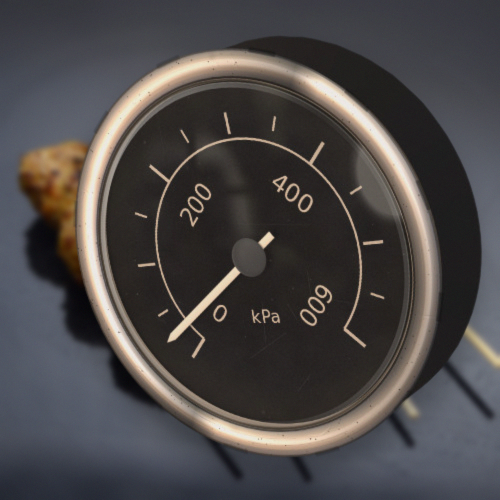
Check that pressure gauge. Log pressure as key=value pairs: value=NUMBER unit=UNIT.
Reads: value=25 unit=kPa
